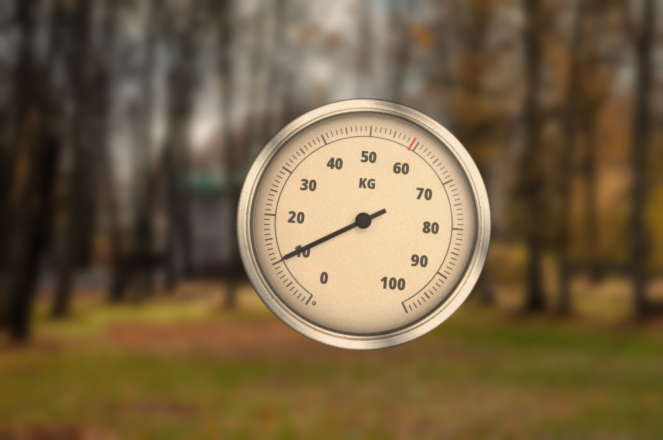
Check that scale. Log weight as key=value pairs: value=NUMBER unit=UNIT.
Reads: value=10 unit=kg
